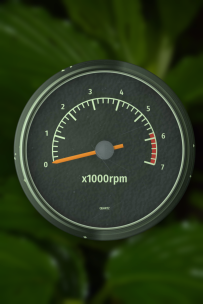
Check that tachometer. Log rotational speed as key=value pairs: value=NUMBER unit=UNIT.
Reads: value=0 unit=rpm
